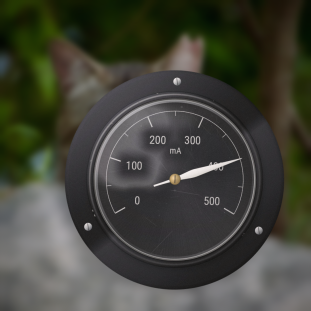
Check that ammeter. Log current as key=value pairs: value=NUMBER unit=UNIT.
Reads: value=400 unit=mA
